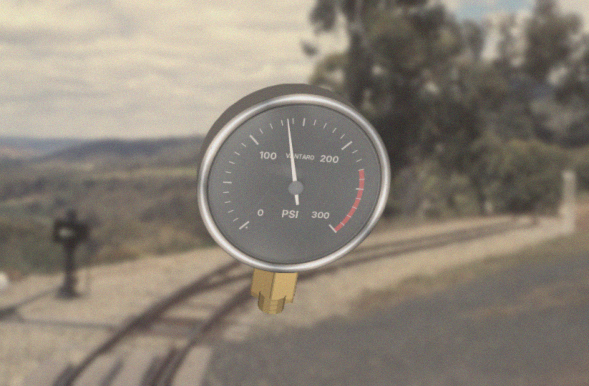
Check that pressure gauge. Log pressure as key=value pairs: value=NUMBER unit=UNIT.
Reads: value=135 unit=psi
